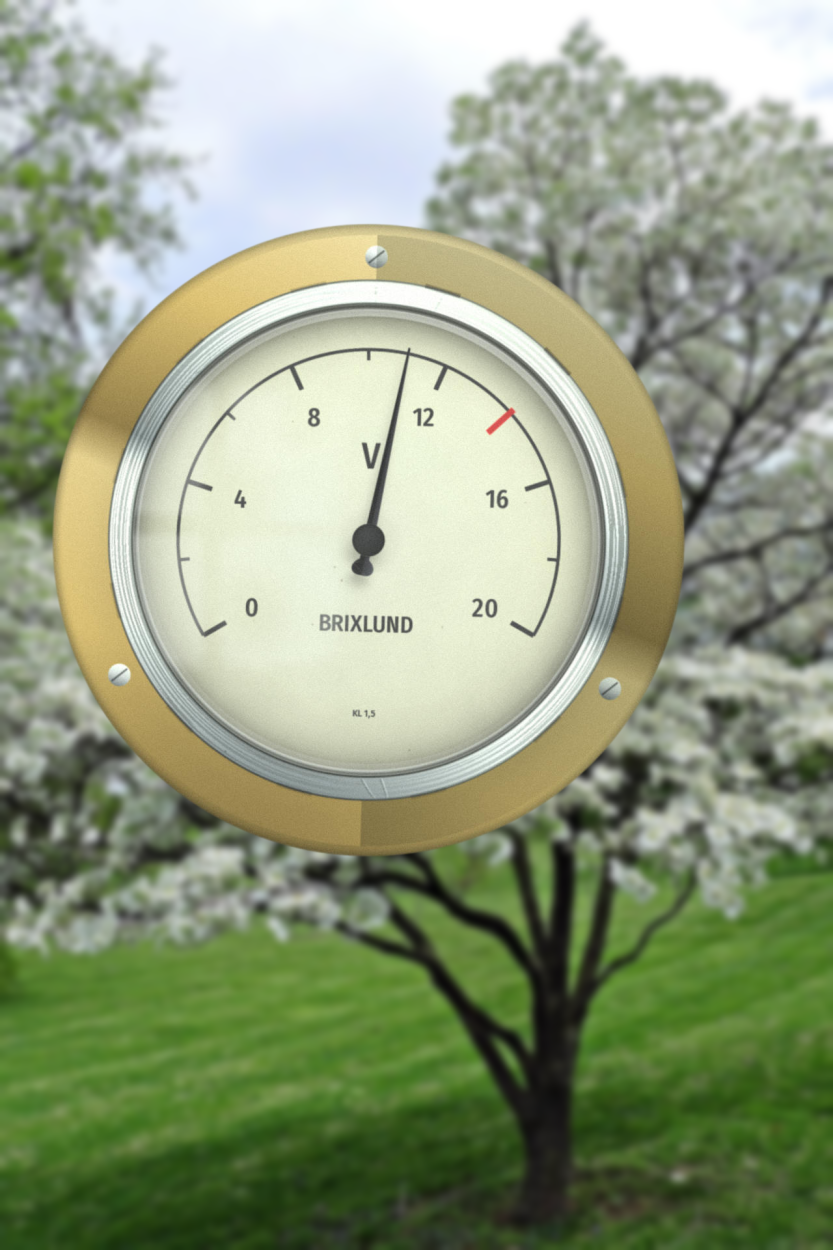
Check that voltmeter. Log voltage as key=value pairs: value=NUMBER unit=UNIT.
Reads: value=11 unit=V
